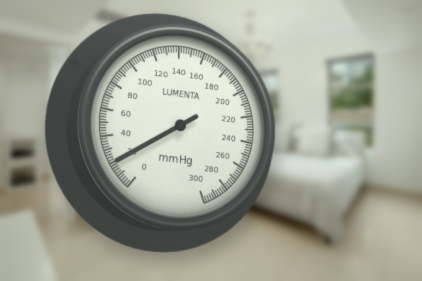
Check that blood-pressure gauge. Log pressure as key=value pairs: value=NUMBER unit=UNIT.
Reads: value=20 unit=mmHg
